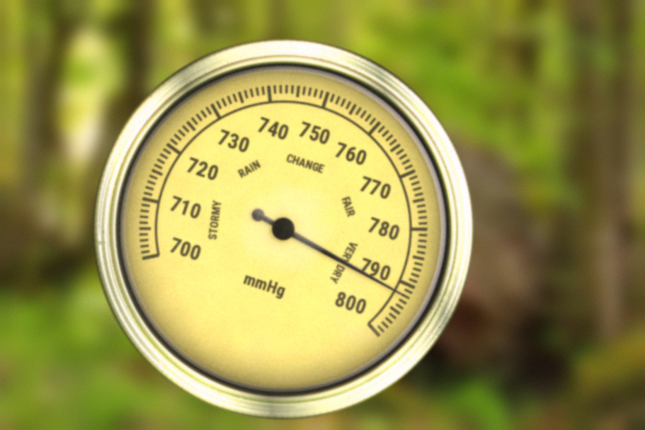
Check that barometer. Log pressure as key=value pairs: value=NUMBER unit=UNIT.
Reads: value=792 unit=mmHg
